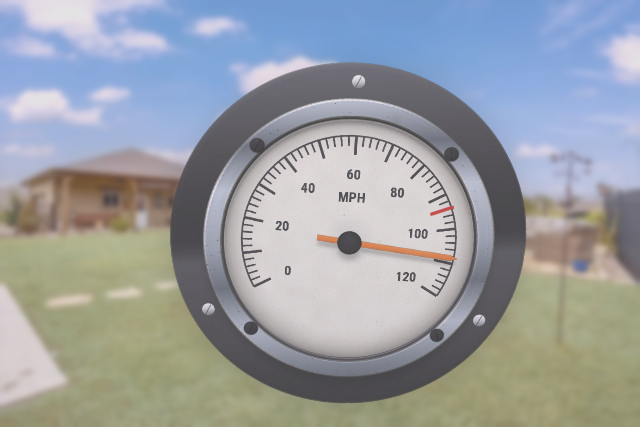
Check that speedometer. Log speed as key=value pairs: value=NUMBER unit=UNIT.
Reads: value=108 unit=mph
